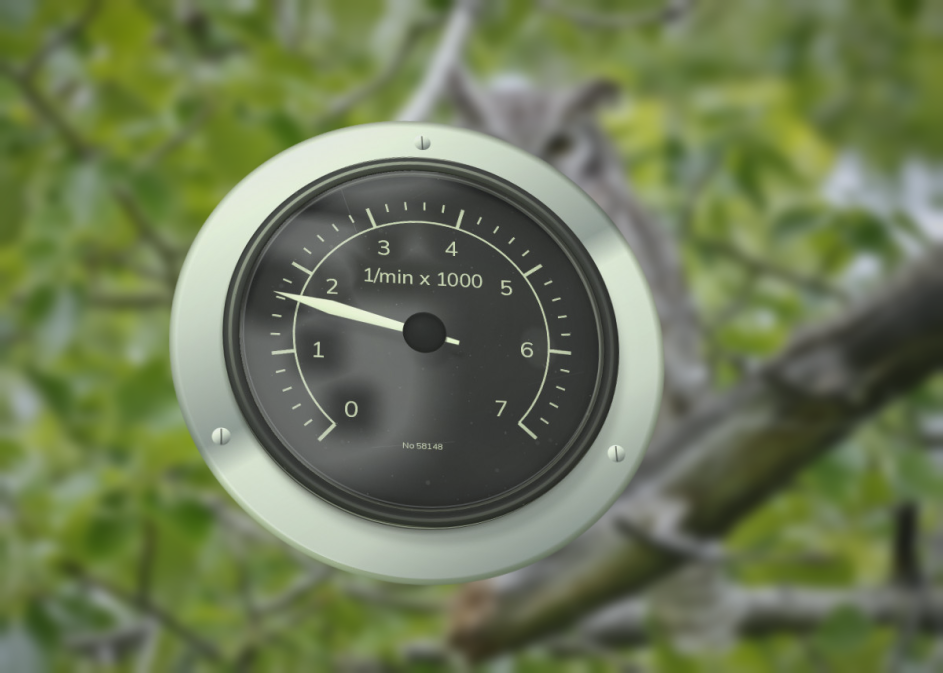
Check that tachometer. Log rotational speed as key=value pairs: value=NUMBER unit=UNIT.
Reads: value=1600 unit=rpm
